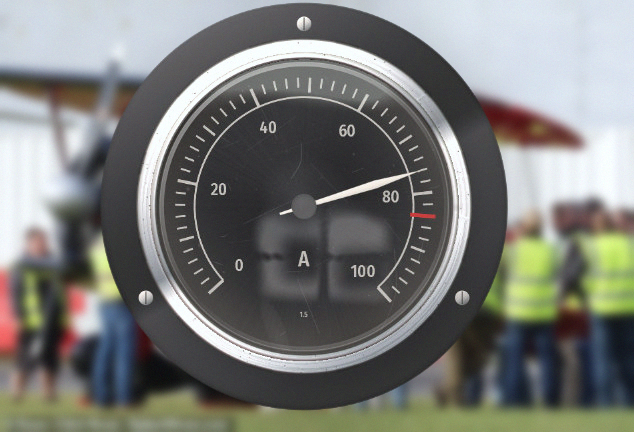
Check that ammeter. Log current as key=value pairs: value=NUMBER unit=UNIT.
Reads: value=76 unit=A
